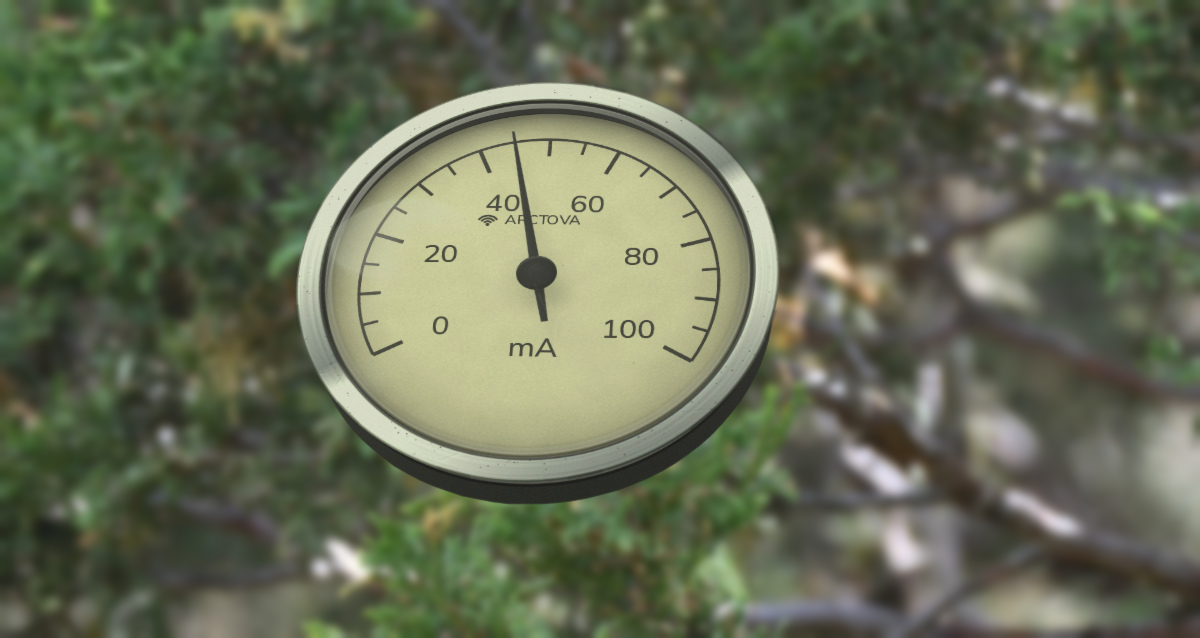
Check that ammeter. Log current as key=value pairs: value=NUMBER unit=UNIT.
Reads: value=45 unit=mA
